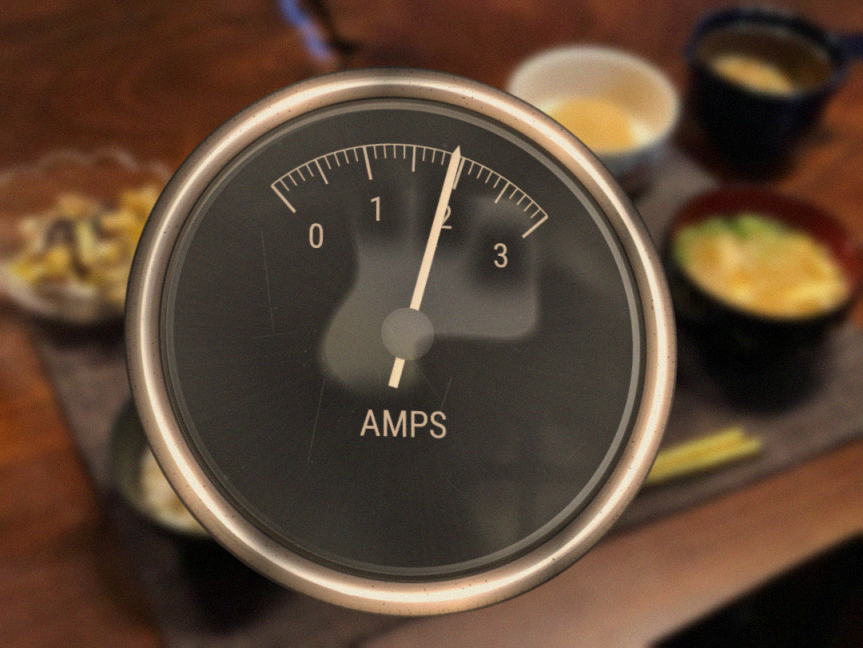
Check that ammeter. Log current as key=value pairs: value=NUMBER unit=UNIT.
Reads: value=1.9 unit=A
